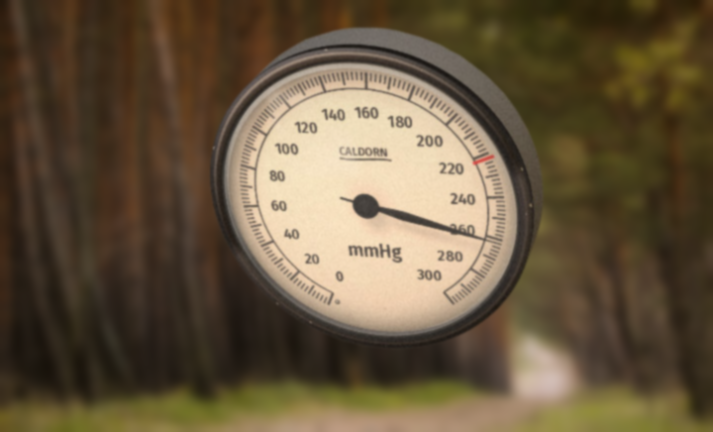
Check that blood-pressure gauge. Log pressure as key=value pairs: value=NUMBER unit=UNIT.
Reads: value=260 unit=mmHg
